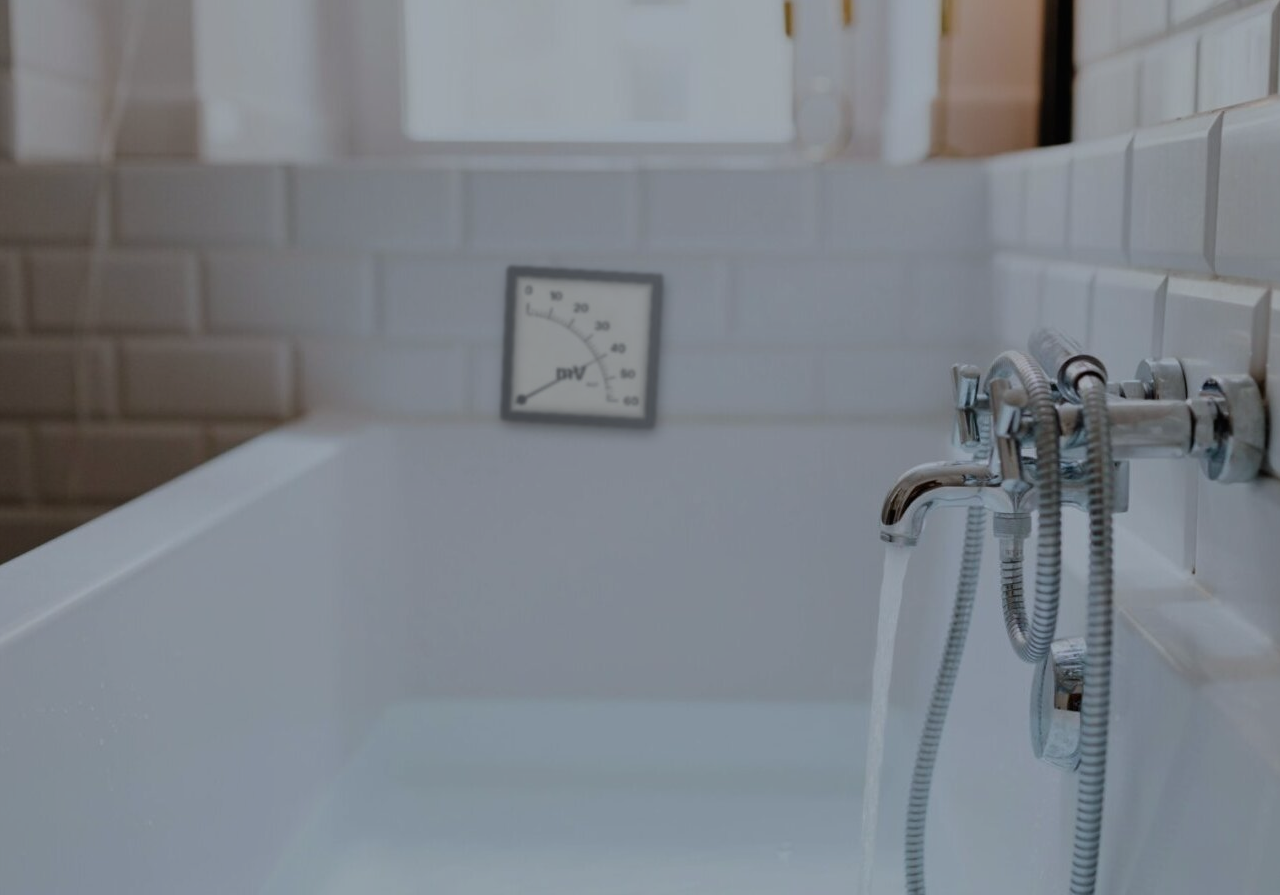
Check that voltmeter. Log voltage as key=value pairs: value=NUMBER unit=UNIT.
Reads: value=40 unit=mV
